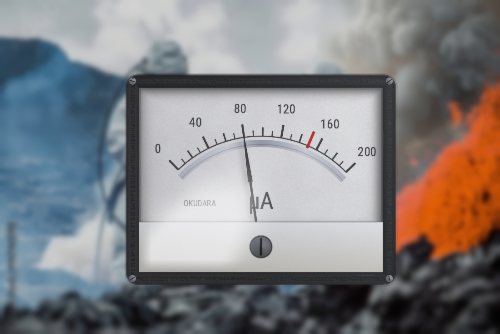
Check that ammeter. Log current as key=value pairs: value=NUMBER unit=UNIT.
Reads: value=80 unit=µA
